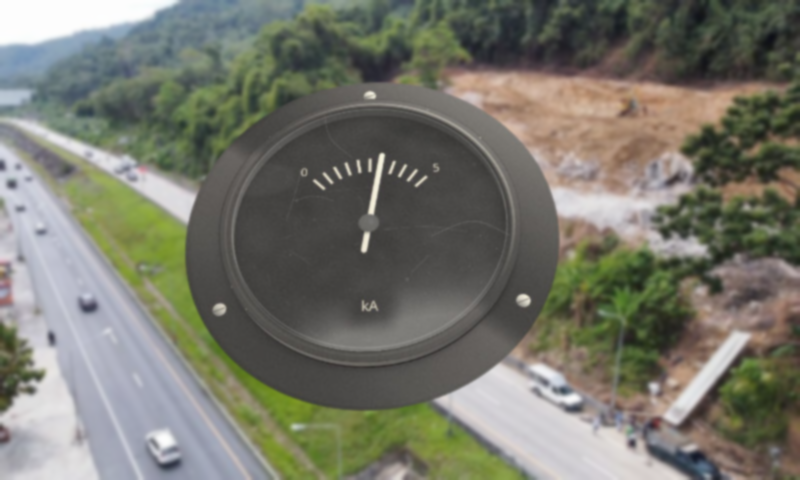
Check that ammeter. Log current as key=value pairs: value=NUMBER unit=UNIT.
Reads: value=3 unit=kA
